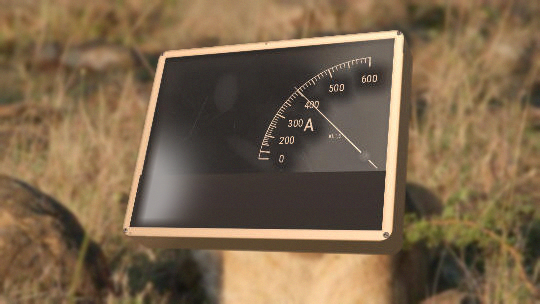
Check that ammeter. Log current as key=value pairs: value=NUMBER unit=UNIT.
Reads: value=400 unit=A
